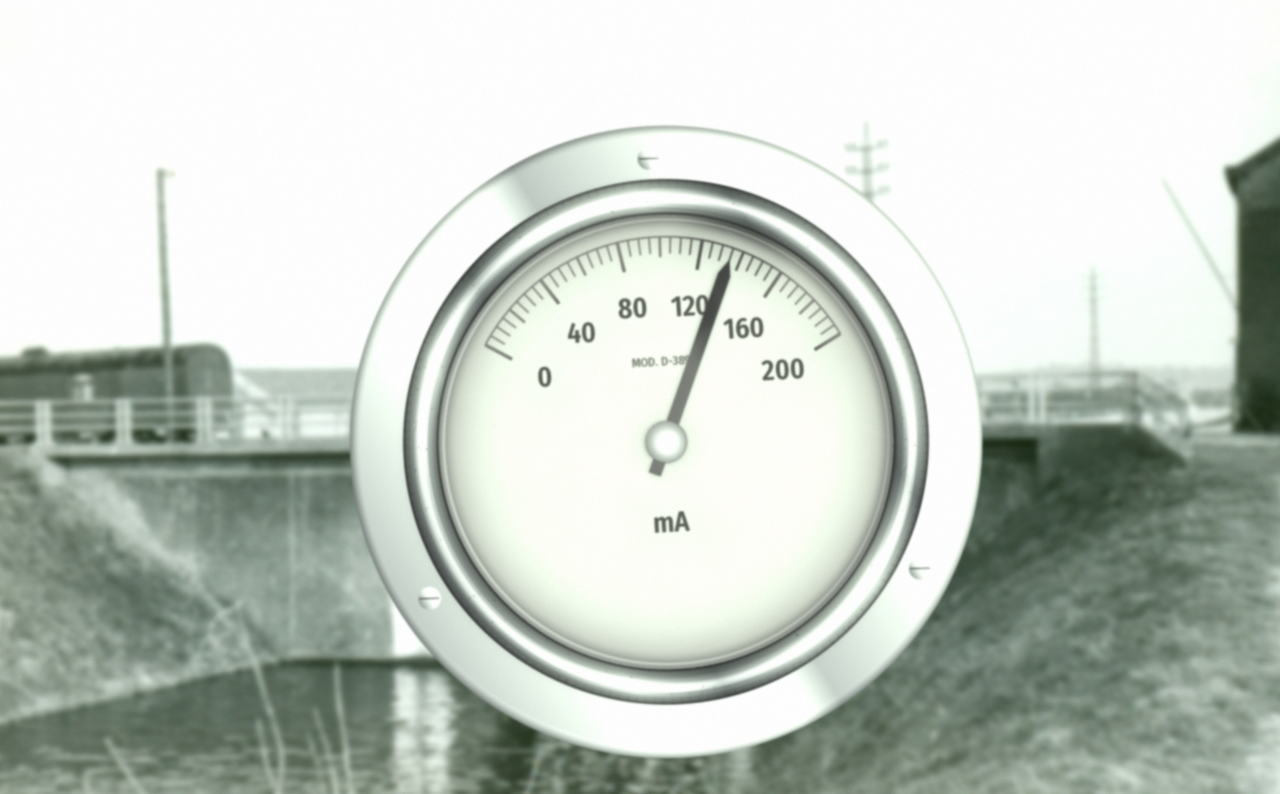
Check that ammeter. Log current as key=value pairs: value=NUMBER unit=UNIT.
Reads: value=135 unit=mA
